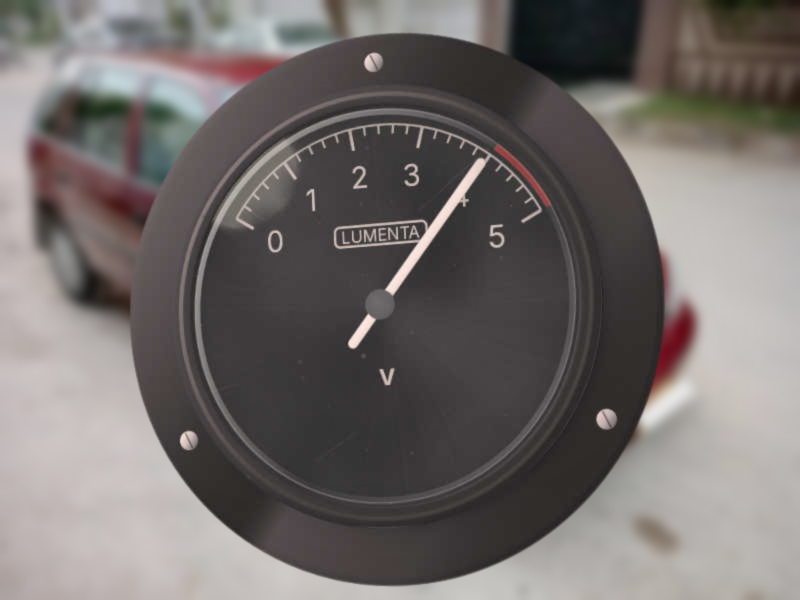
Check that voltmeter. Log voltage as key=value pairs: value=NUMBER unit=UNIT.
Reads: value=4 unit=V
